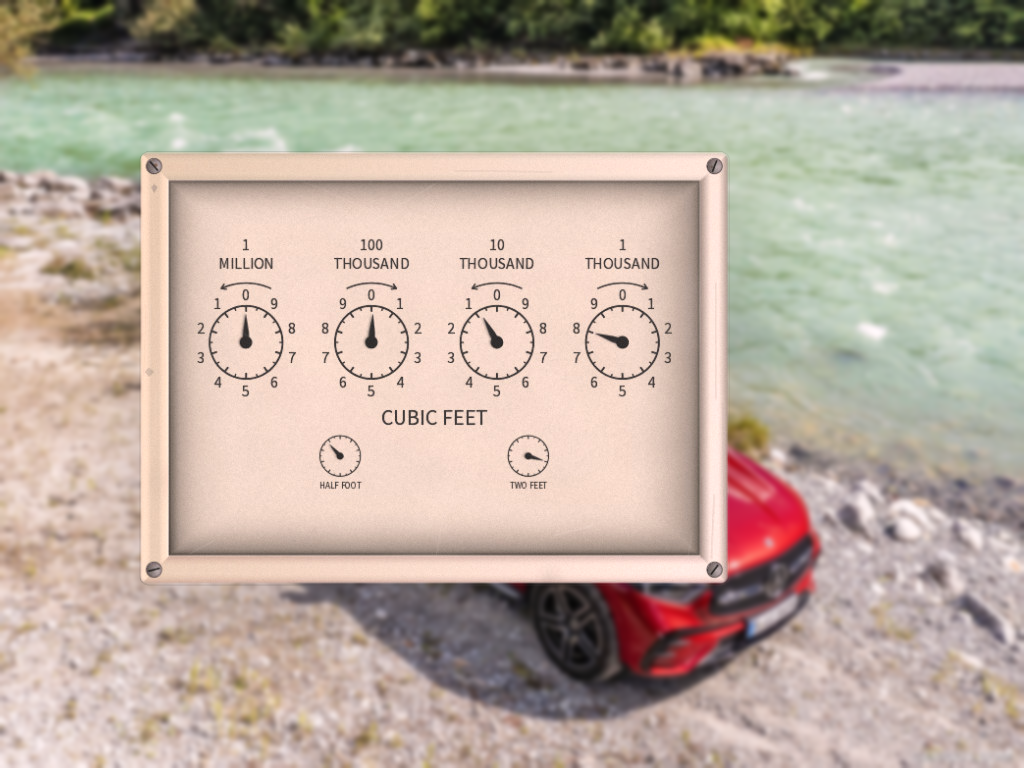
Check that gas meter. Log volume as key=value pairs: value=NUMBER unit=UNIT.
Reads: value=800 unit=ft³
